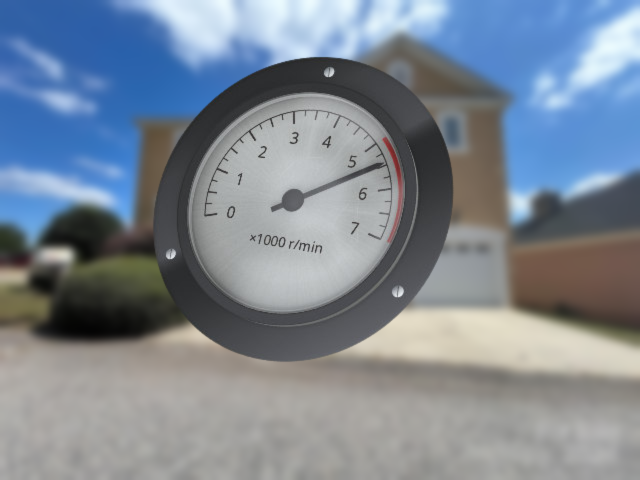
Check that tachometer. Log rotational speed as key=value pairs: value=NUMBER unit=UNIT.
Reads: value=5500 unit=rpm
